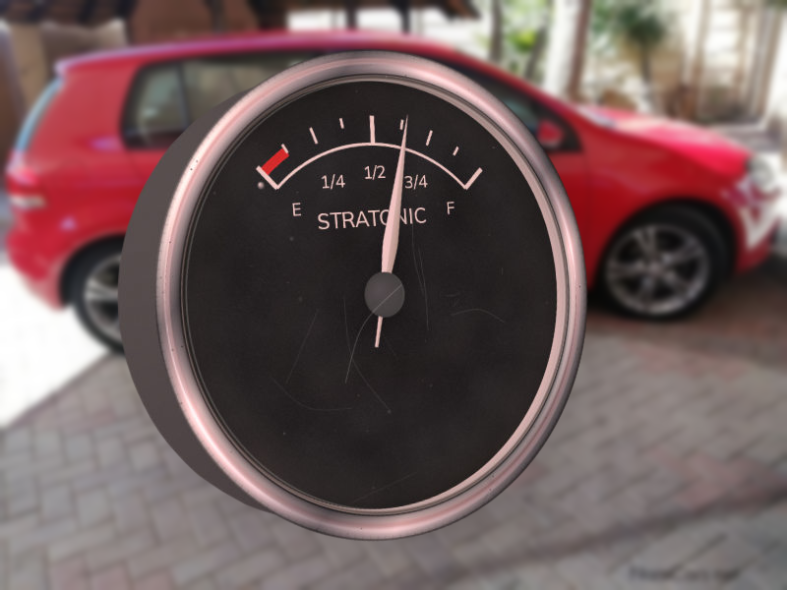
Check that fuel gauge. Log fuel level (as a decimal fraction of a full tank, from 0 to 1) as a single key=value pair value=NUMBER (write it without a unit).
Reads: value=0.625
